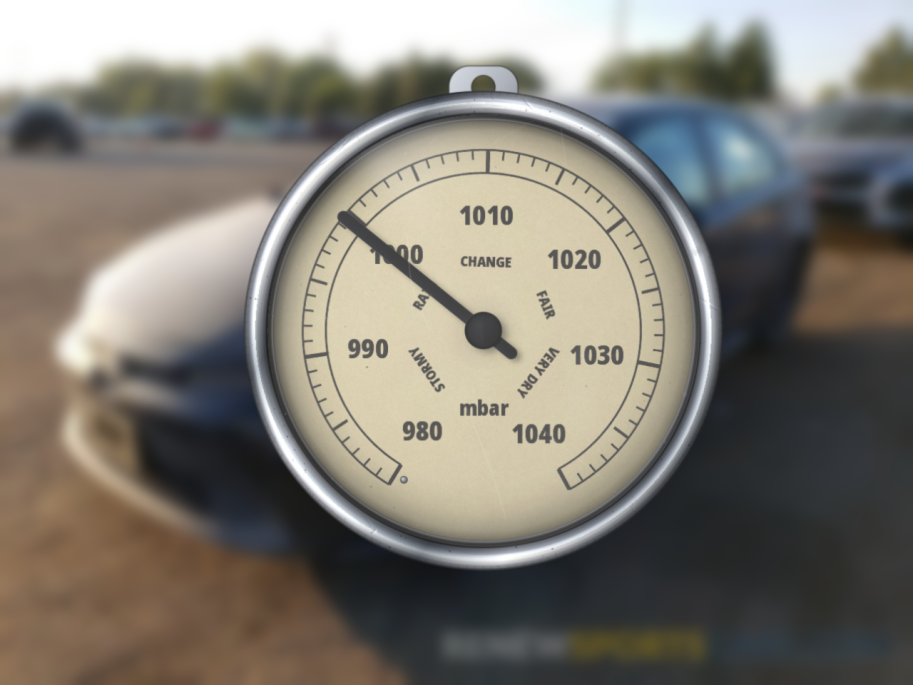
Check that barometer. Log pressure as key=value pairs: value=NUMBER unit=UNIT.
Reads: value=999.5 unit=mbar
